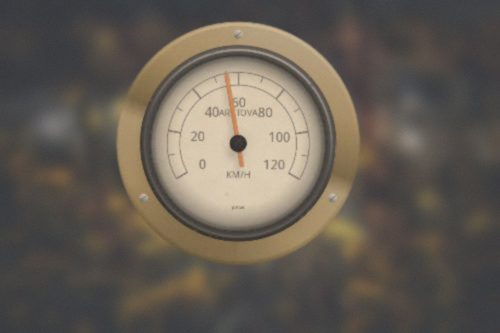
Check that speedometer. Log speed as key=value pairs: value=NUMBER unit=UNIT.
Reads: value=55 unit=km/h
